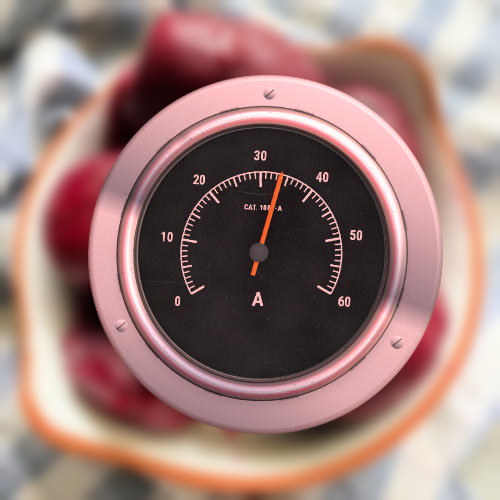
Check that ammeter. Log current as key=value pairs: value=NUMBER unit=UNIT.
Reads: value=34 unit=A
